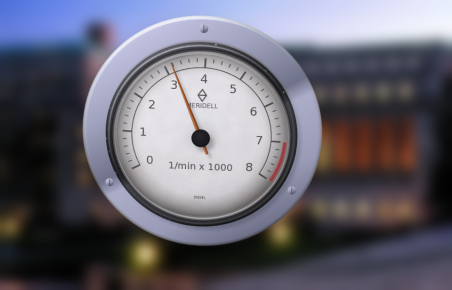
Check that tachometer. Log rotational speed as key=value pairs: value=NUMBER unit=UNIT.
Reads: value=3200 unit=rpm
